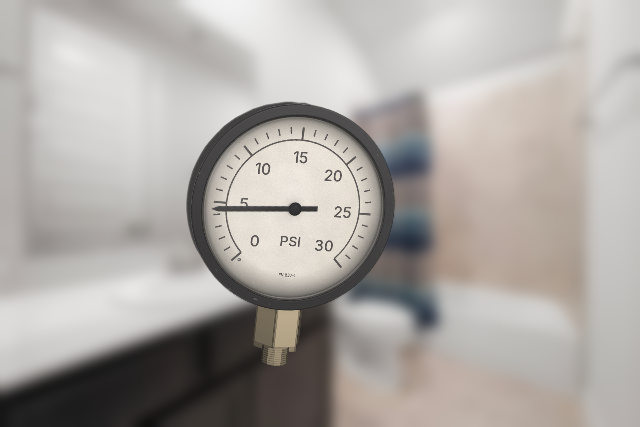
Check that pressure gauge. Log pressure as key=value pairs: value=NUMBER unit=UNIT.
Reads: value=4.5 unit=psi
